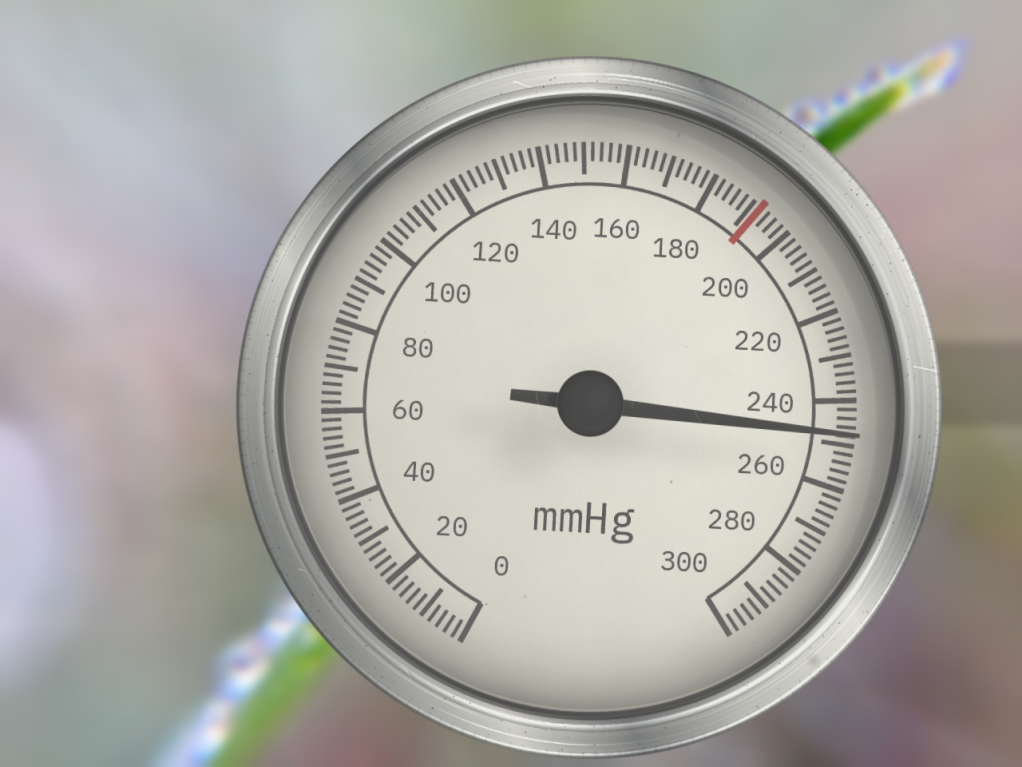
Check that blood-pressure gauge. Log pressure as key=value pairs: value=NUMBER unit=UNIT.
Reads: value=248 unit=mmHg
